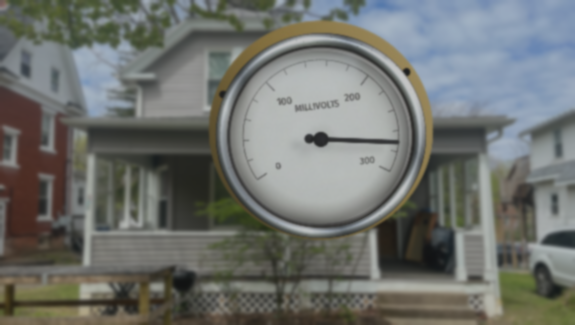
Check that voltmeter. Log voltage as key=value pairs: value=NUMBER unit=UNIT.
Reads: value=270 unit=mV
